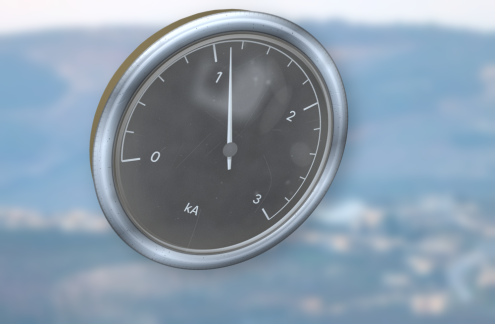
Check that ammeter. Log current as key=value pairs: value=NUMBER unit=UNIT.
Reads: value=1.1 unit=kA
